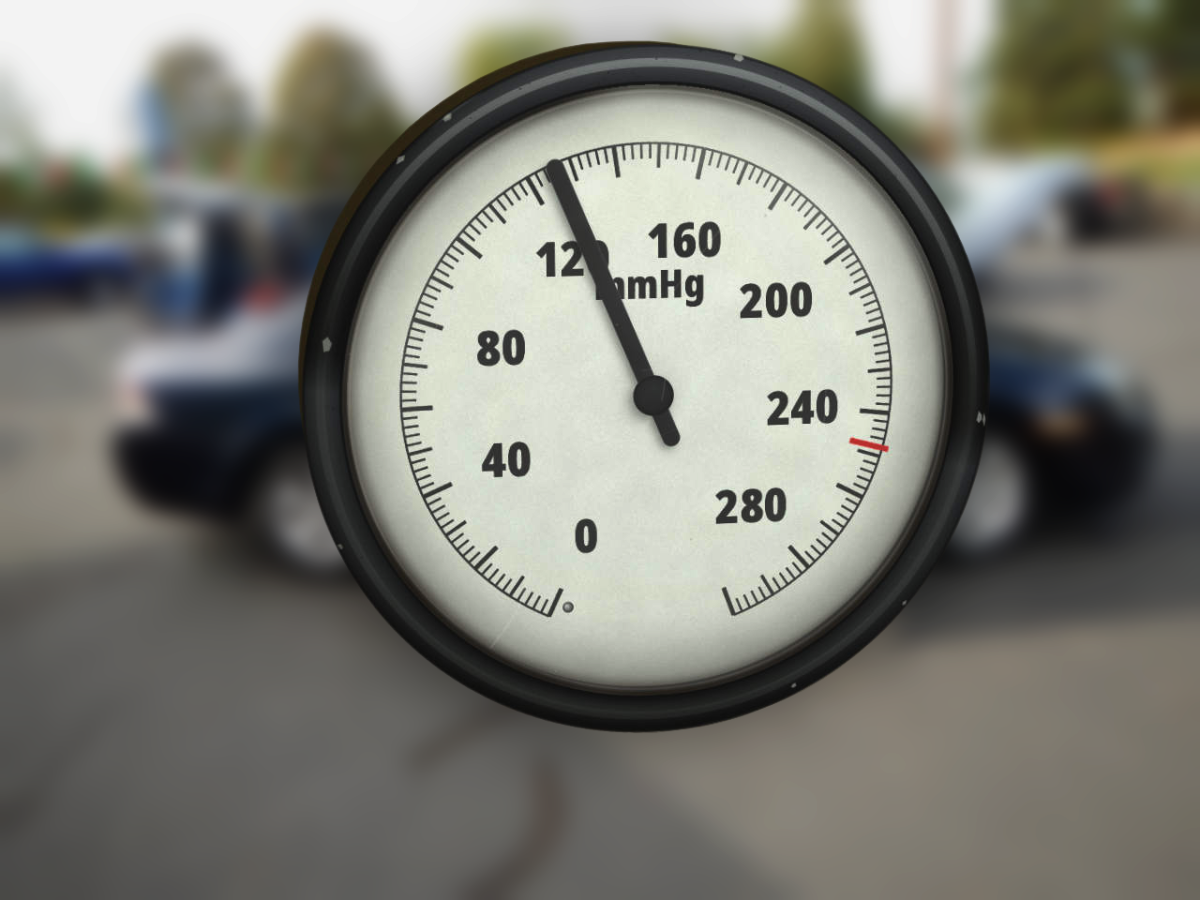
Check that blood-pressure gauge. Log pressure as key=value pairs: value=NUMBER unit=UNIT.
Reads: value=126 unit=mmHg
